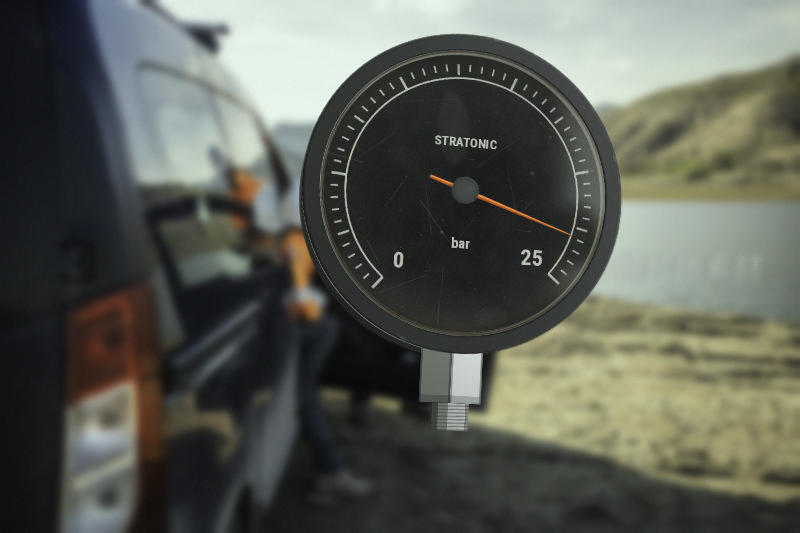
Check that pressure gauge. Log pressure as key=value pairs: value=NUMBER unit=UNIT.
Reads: value=23 unit=bar
